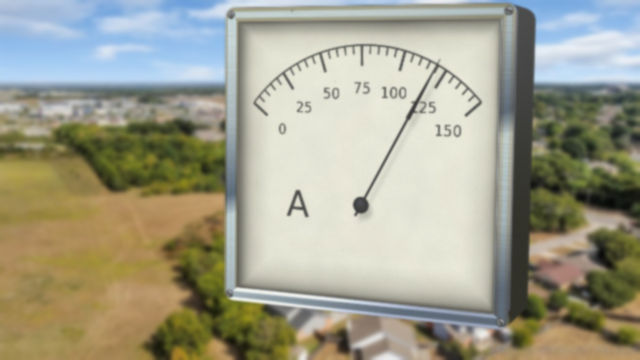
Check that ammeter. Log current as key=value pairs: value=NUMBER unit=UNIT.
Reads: value=120 unit=A
